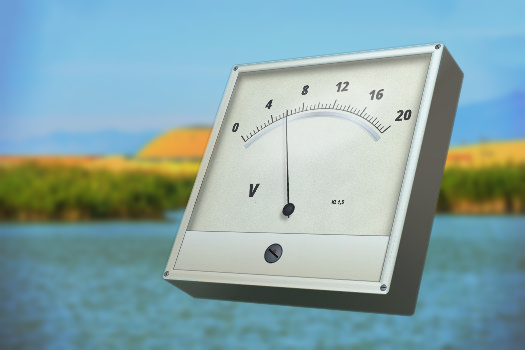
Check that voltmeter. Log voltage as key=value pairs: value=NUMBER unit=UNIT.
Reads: value=6 unit=V
